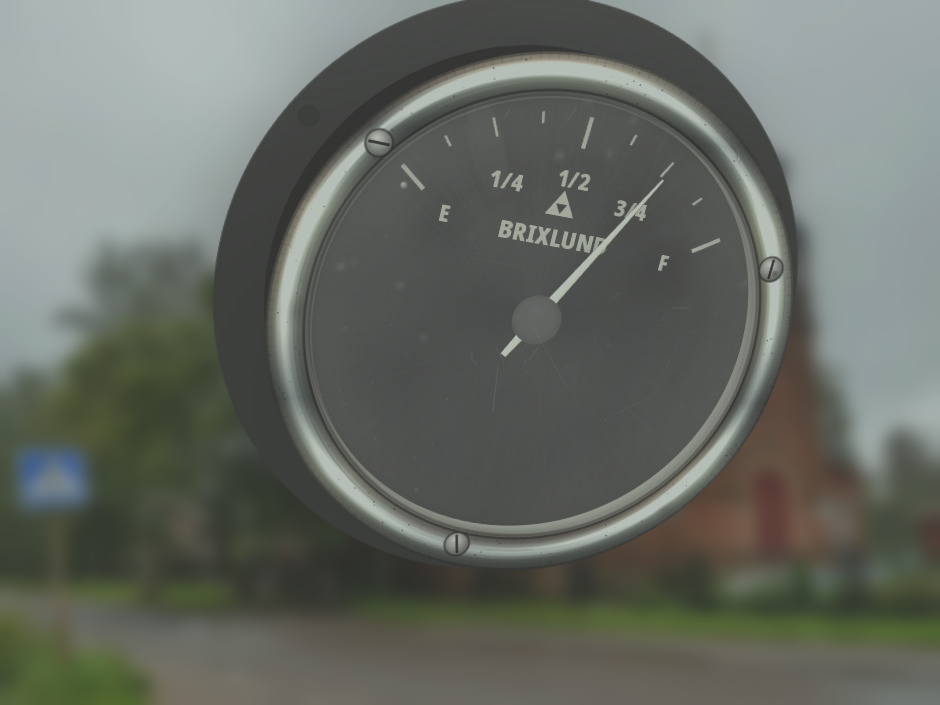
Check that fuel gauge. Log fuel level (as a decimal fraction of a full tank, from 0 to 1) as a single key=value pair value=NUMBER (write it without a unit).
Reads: value=0.75
